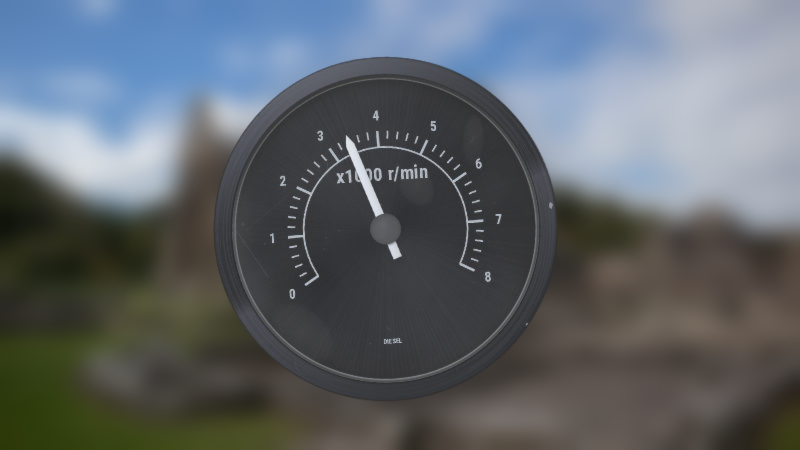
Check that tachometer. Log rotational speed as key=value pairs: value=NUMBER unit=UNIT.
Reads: value=3400 unit=rpm
